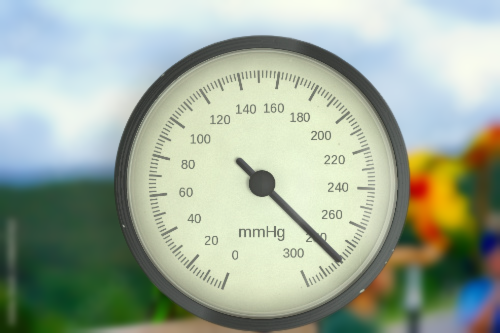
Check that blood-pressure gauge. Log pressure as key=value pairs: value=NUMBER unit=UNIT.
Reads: value=280 unit=mmHg
